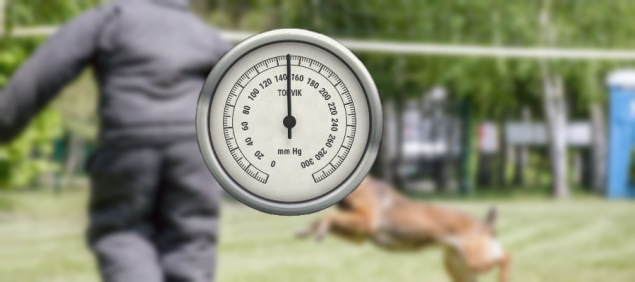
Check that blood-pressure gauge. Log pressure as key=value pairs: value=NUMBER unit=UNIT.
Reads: value=150 unit=mmHg
